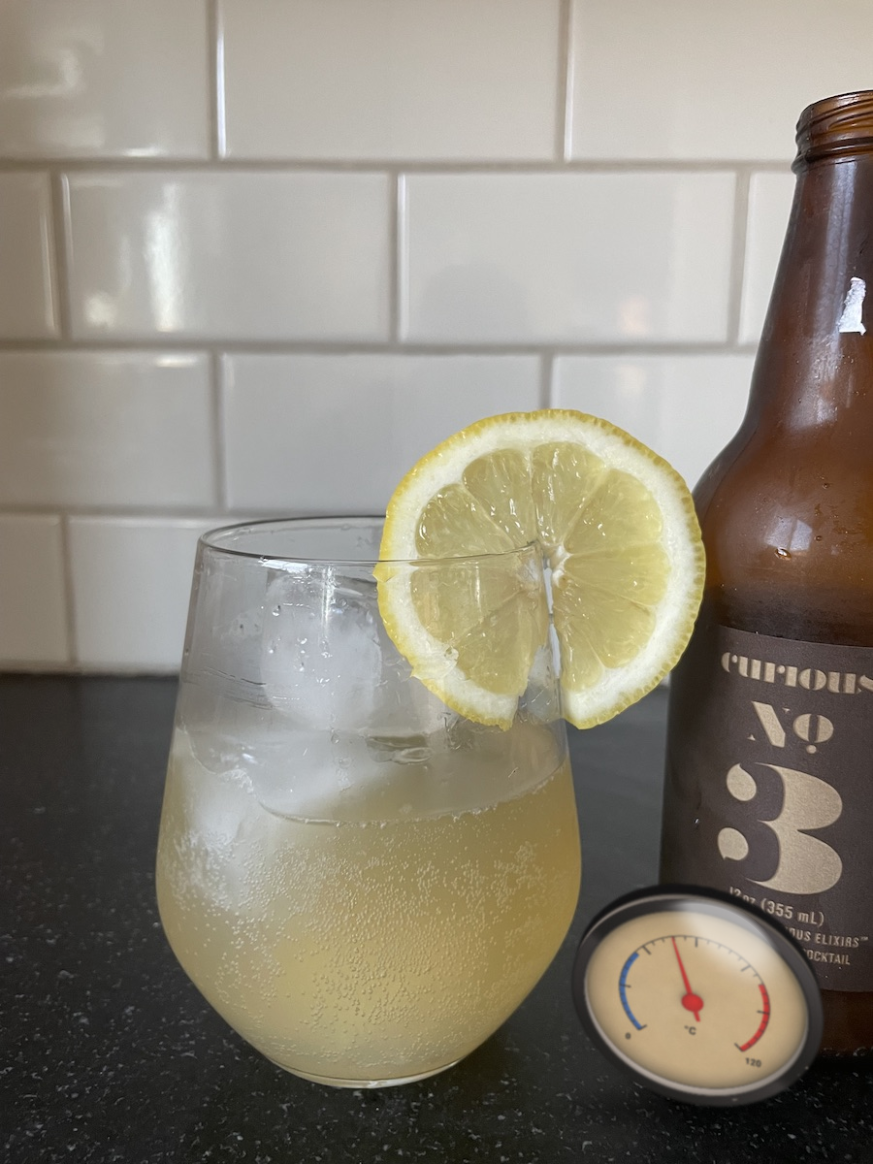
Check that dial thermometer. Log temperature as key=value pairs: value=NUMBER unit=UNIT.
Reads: value=52 unit=°C
